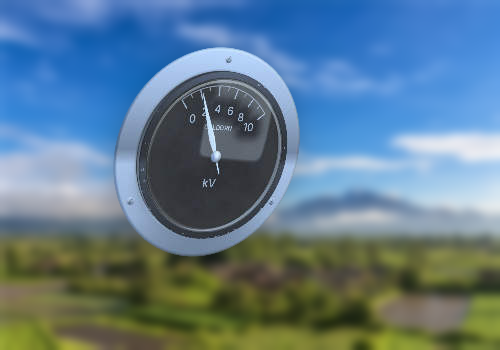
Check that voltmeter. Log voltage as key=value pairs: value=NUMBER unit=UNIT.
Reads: value=2 unit=kV
